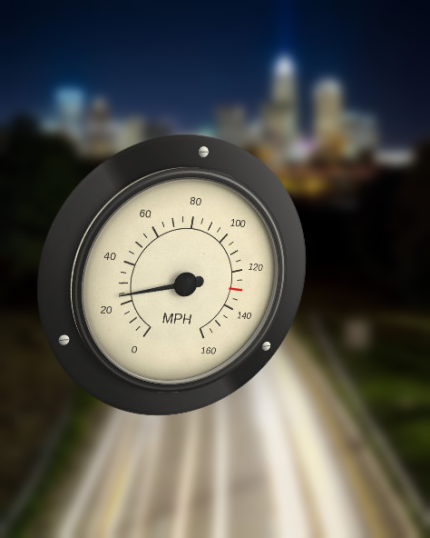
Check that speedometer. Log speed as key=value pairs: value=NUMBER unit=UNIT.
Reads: value=25 unit=mph
